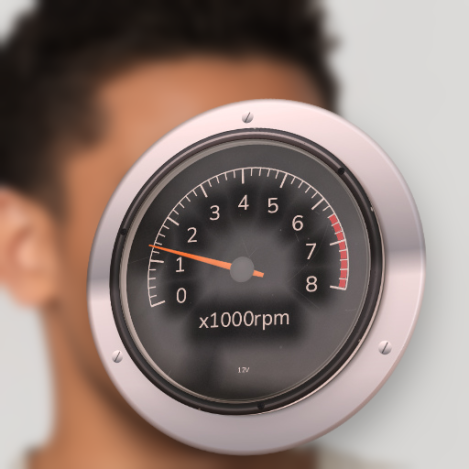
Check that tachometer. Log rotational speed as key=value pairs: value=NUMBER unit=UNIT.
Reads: value=1300 unit=rpm
